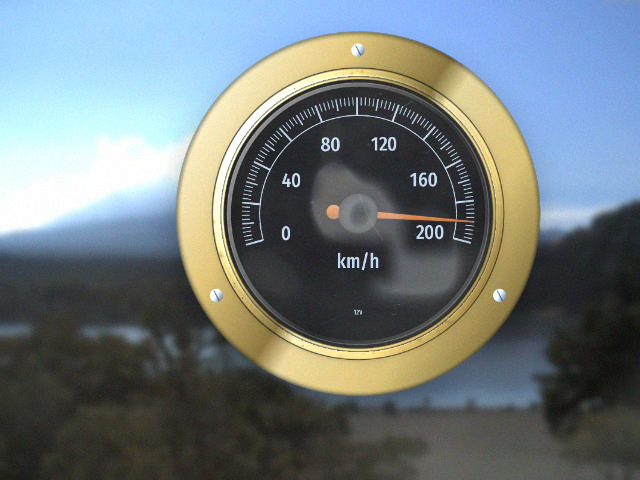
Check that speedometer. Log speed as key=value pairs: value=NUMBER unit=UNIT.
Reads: value=190 unit=km/h
